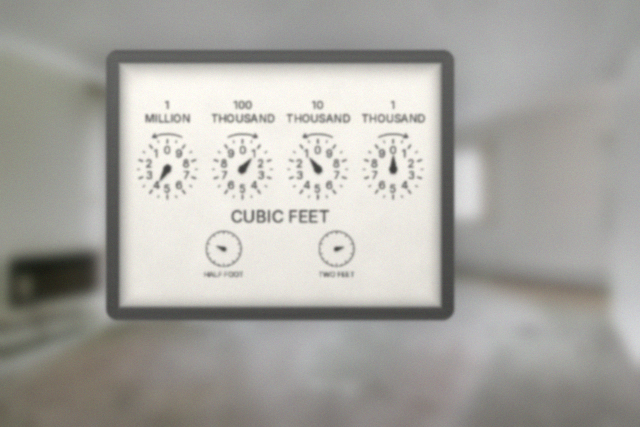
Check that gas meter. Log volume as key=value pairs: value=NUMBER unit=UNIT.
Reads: value=411000 unit=ft³
